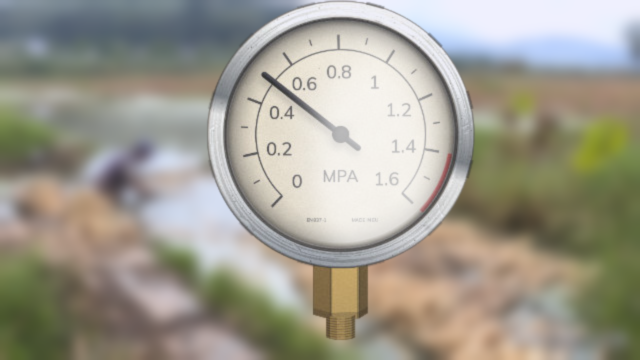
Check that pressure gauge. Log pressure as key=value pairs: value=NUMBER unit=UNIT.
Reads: value=0.5 unit=MPa
